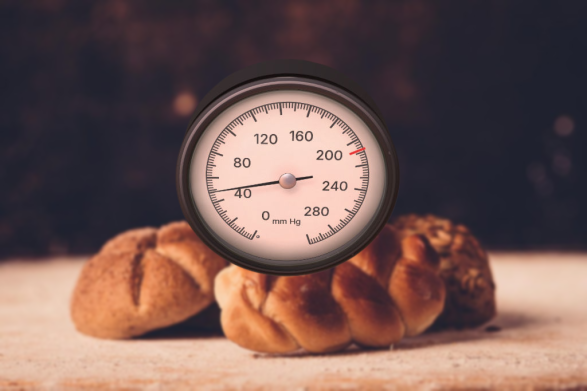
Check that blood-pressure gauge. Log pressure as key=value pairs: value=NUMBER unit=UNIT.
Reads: value=50 unit=mmHg
